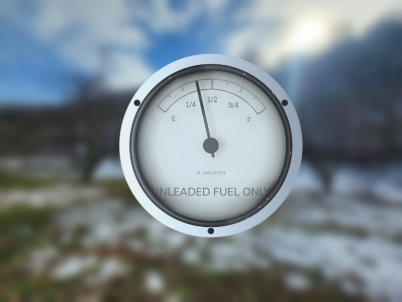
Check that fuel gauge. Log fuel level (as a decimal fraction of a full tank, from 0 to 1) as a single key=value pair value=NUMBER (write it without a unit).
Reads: value=0.375
